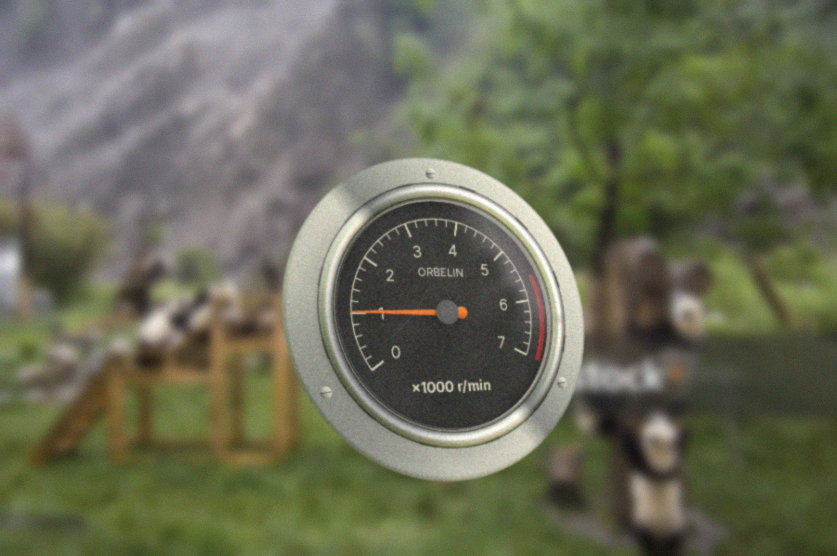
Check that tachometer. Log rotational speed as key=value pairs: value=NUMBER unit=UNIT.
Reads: value=1000 unit=rpm
